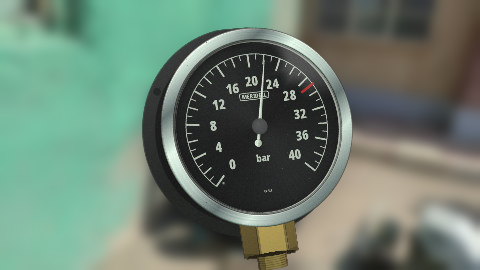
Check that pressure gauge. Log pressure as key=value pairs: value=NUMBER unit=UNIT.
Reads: value=22 unit=bar
